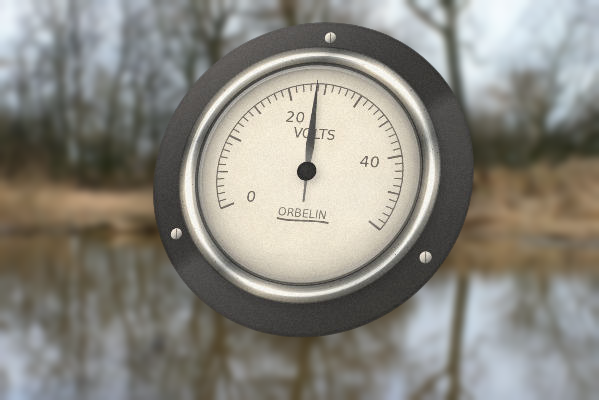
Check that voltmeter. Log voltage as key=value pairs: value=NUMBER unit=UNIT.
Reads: value=24 unit=V
